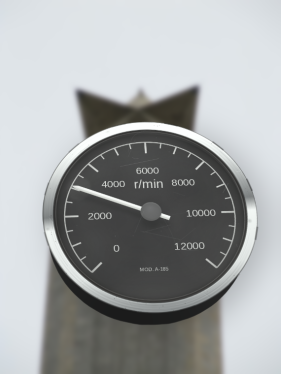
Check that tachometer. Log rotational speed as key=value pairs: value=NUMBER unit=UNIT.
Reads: value=3000 unit=rpm
